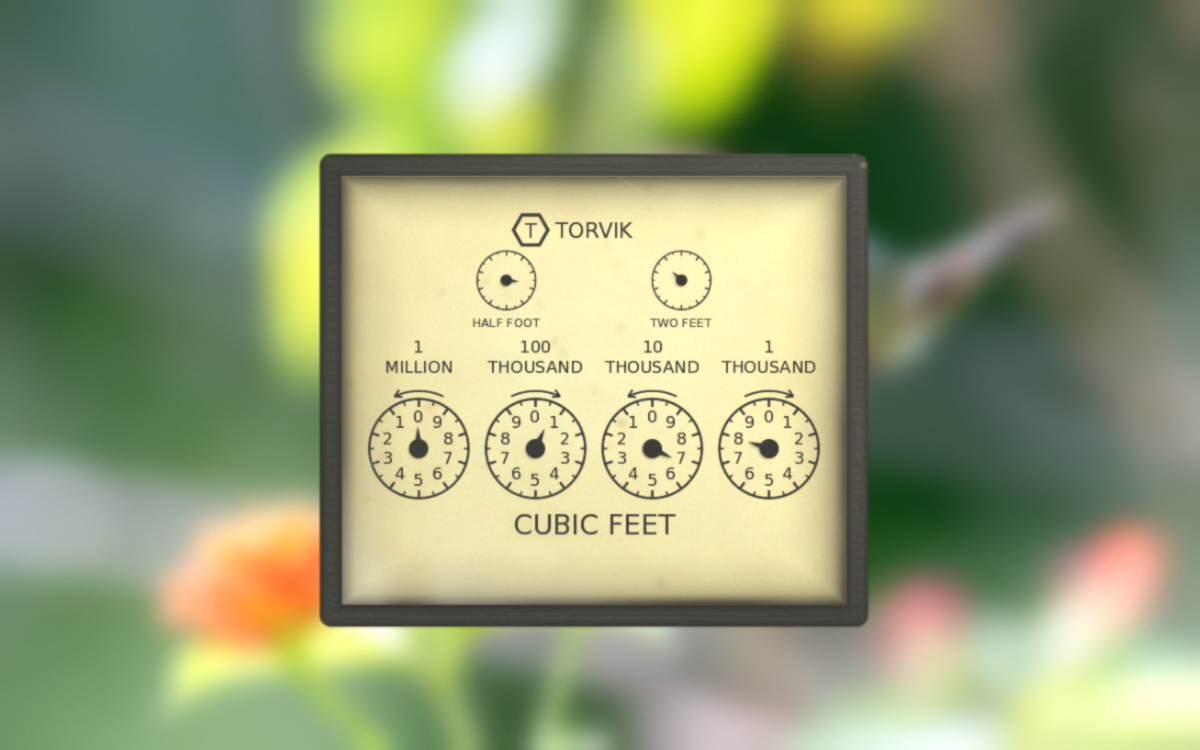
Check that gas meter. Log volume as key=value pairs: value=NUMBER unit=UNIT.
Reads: value=6800 unit=ft³
